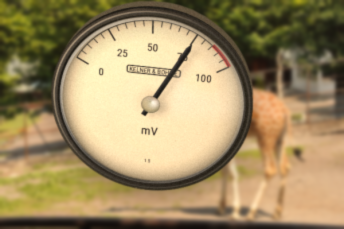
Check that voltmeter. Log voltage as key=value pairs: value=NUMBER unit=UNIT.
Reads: value=75 unit=mV
